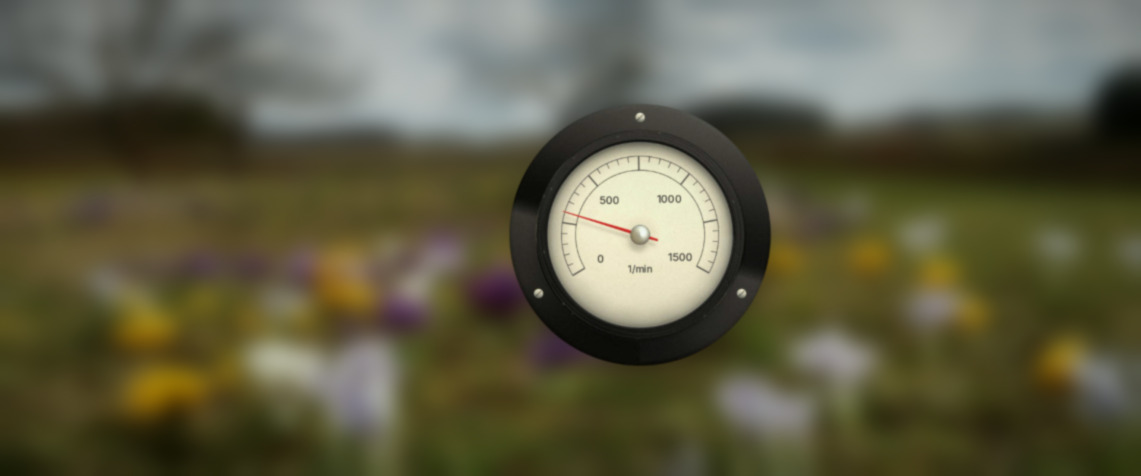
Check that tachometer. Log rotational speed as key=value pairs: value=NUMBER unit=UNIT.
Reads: value=300 unit=rpm
